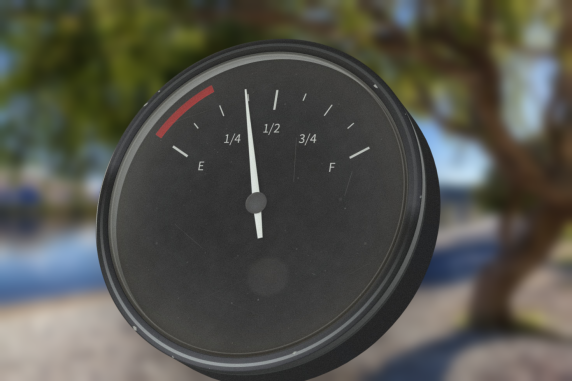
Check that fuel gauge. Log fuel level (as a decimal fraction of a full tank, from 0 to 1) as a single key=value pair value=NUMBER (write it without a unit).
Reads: value=0.375
